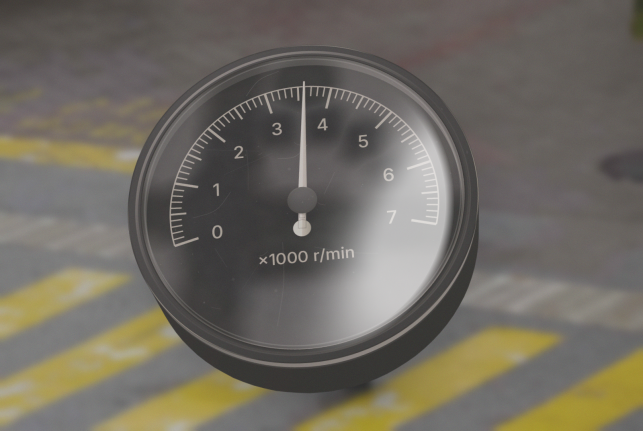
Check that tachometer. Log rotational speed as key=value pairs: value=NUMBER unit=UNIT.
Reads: value=3600 unit=rpm
